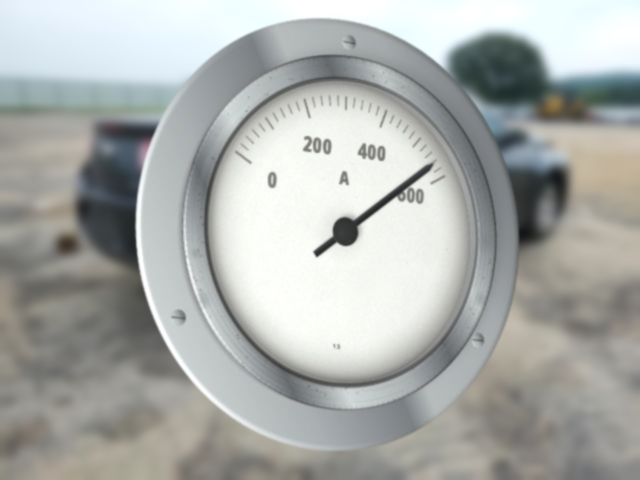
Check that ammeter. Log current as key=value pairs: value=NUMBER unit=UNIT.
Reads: value=560 unit=A
